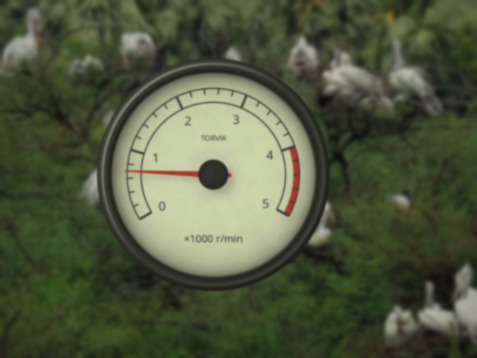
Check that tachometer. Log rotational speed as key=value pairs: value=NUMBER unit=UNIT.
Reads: value=700 unit=rpm
